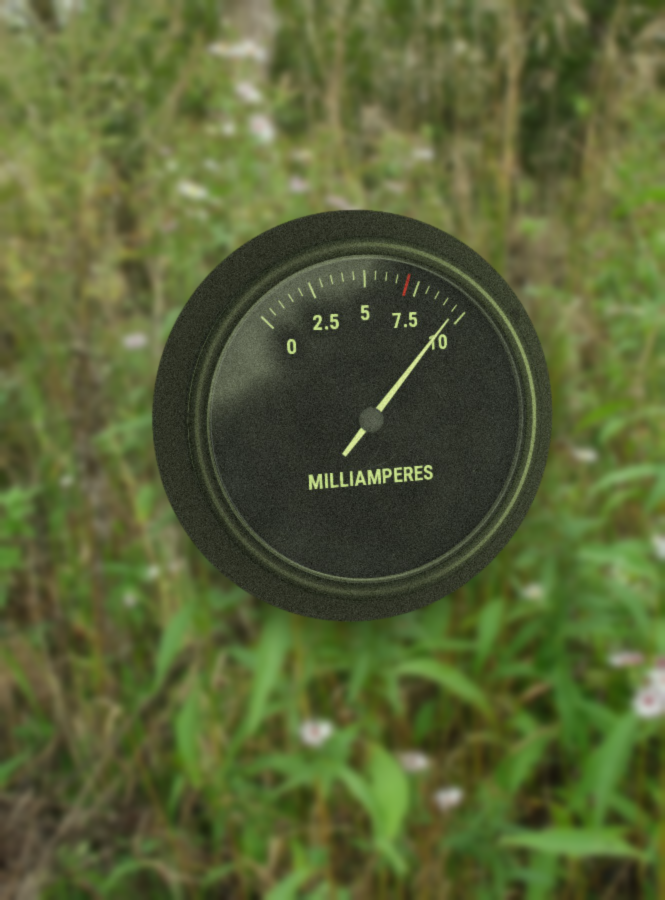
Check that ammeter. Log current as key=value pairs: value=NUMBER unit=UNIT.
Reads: value=9.5 unit=mA
